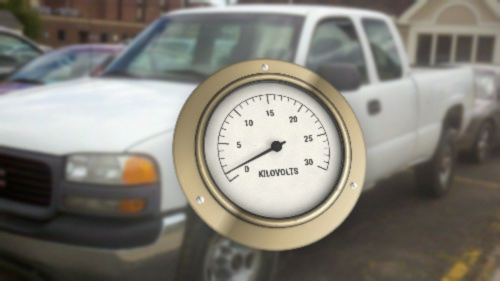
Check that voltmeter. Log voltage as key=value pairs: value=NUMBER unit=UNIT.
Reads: value=1 unit=kV
